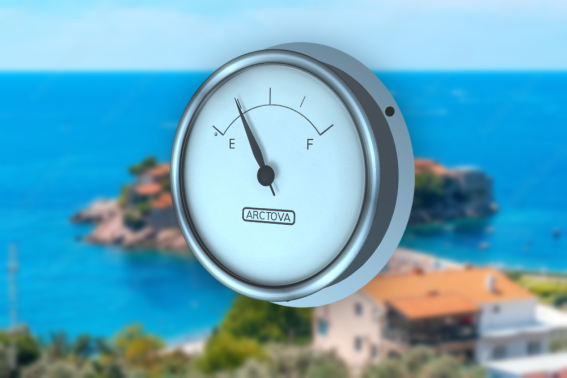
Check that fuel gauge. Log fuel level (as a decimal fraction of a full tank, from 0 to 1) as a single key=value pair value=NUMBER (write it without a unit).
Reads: value=0.25
